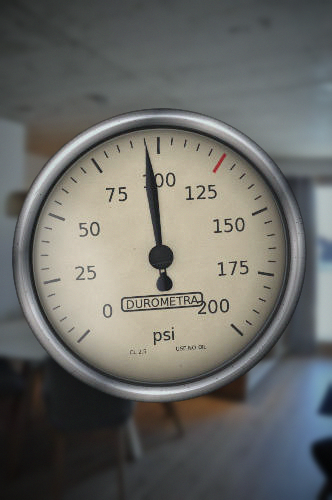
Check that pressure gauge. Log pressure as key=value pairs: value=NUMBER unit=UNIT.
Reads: value=95 unit=psi
